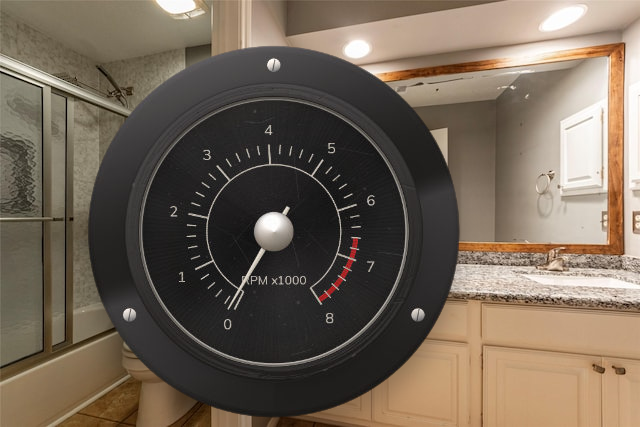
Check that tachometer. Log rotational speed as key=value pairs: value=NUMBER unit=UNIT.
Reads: value=100 unit=rpm
